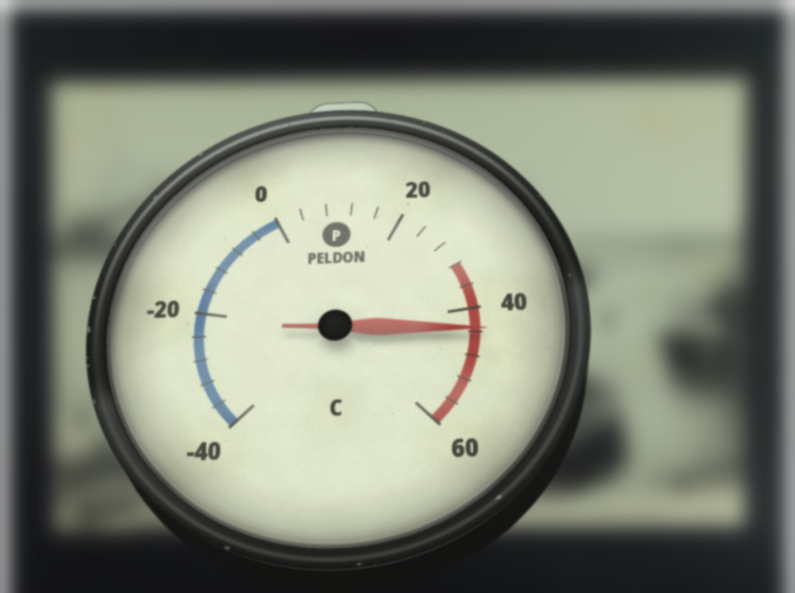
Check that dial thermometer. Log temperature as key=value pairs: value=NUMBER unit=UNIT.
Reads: value=44 unit=°C
